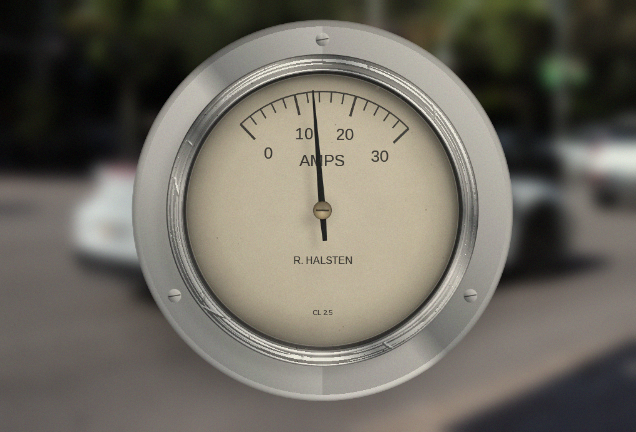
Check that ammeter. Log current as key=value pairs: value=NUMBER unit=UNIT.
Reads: value=13 unit=A
